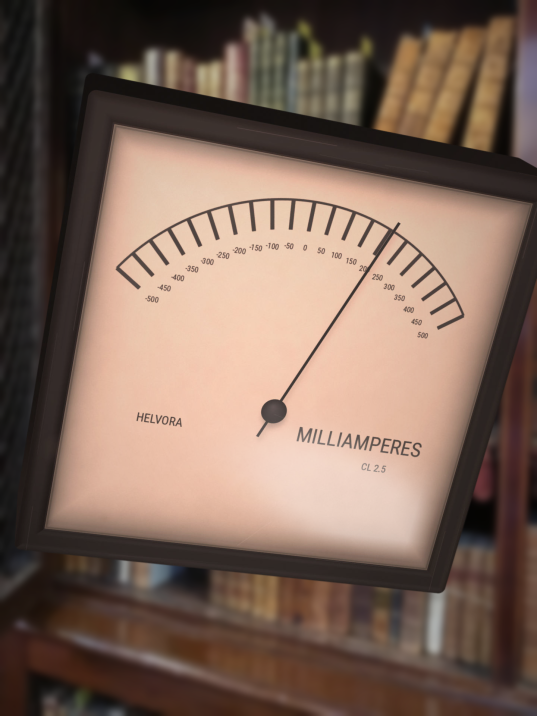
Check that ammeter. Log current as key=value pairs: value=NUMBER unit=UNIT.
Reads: value=200 unit=mA
